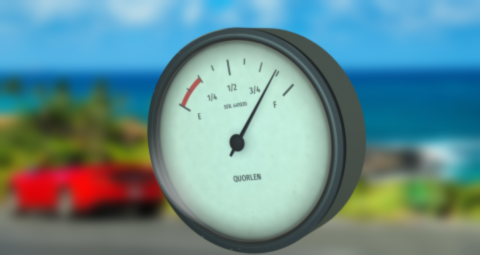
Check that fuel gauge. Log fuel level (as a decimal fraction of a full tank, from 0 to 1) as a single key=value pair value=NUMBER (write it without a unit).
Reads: value=0.875
